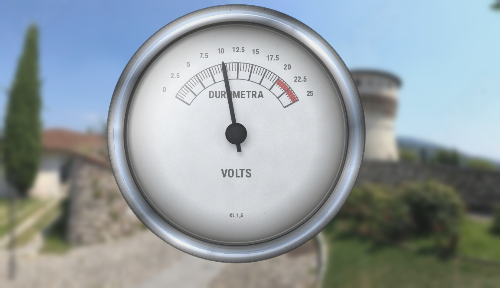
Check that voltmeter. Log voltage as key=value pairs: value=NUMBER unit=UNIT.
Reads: value=10 unit=V
